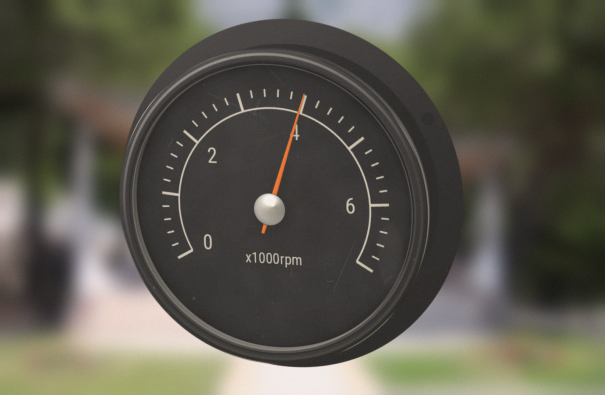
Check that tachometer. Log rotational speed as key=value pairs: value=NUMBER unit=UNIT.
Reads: value=4000 unit=rpm
